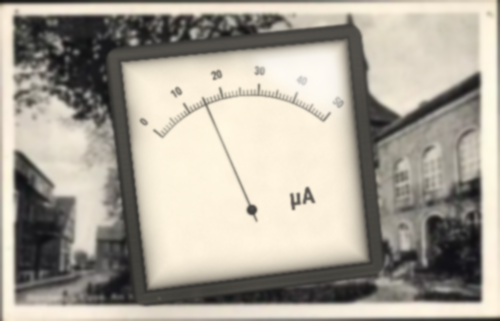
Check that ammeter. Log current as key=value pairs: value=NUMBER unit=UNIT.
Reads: value=15 unit=µA
